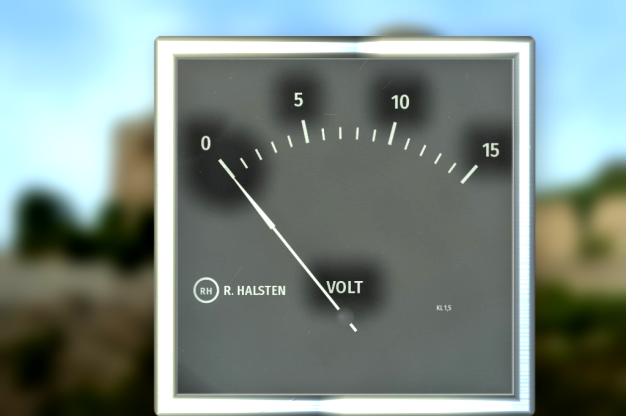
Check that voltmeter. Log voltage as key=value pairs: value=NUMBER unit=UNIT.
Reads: value=0 unit=V
